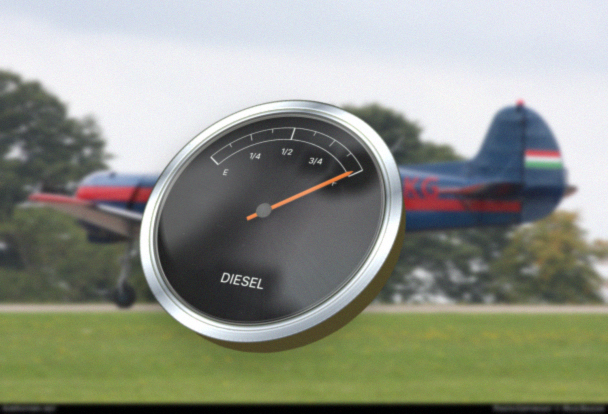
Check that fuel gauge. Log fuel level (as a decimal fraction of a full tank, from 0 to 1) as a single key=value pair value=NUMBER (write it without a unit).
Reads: value=1
